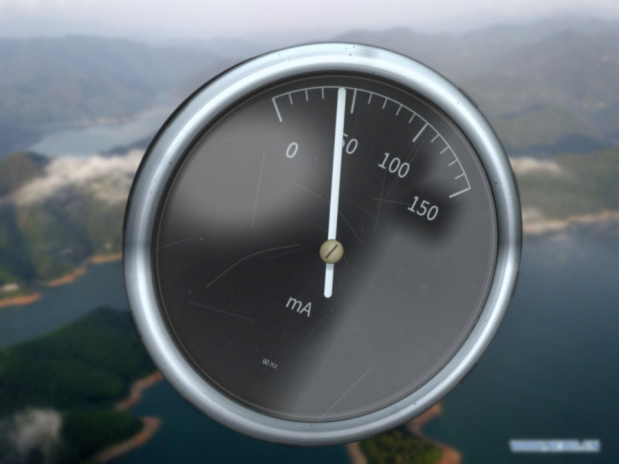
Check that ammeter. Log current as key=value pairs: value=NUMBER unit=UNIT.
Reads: value=40 unit=mA
